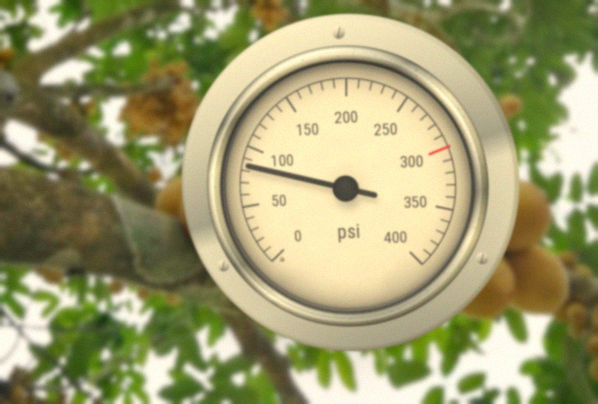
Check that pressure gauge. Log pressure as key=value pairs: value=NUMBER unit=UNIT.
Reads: value=85 unit=psi
